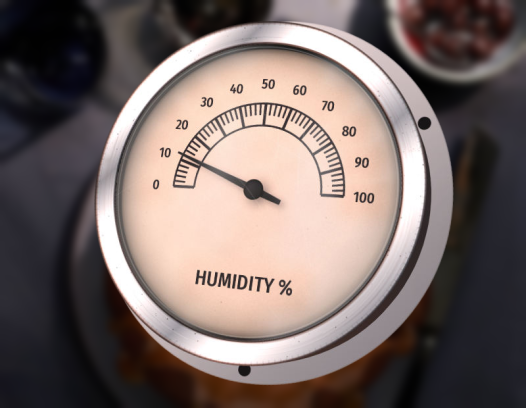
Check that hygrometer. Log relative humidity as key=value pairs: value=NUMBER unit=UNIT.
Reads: value=12 unit=%
